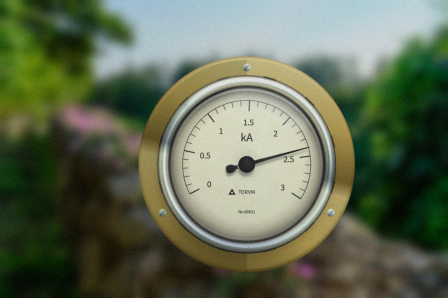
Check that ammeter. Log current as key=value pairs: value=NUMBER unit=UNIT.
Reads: value=2.4 unit=kA
